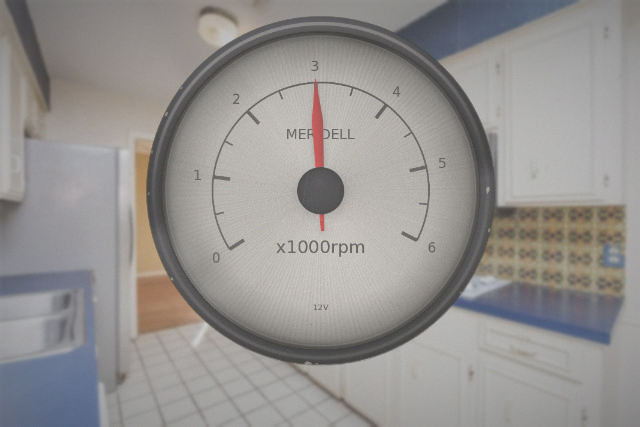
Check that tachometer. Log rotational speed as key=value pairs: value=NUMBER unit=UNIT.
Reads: value=3000 unit=rpm
